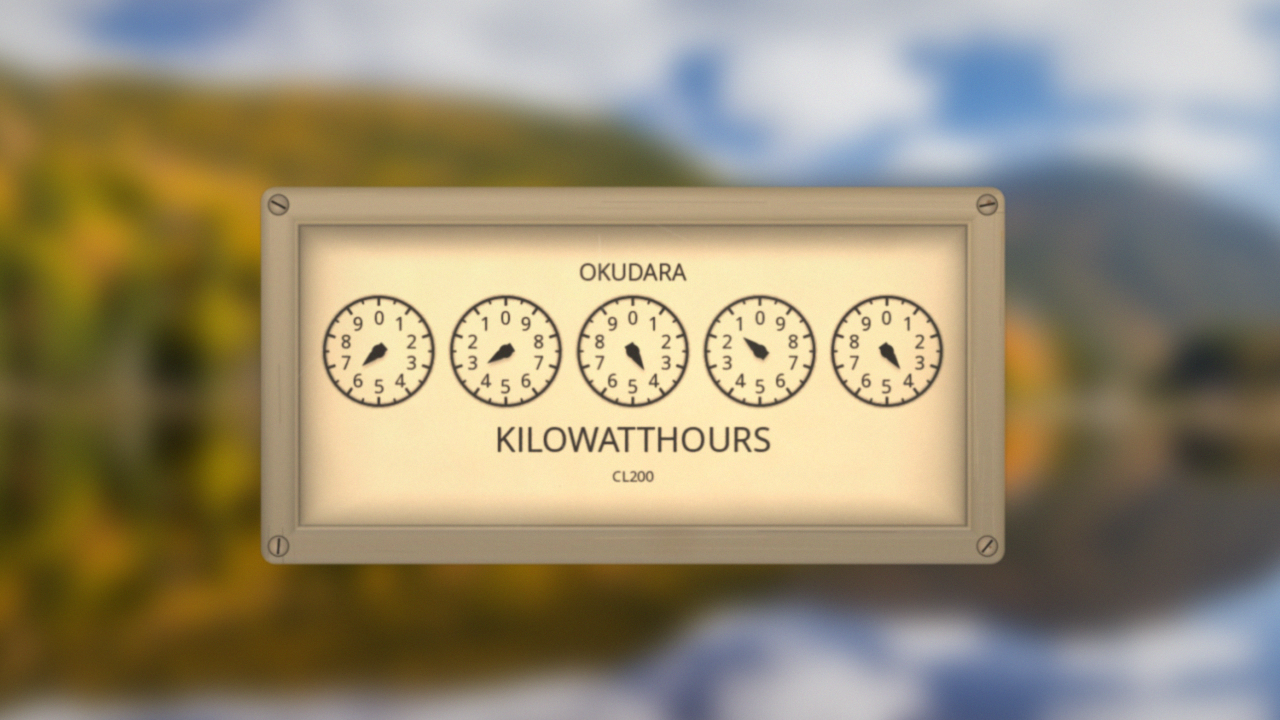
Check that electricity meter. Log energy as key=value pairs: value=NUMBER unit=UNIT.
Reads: value=63414 unit=kWh
